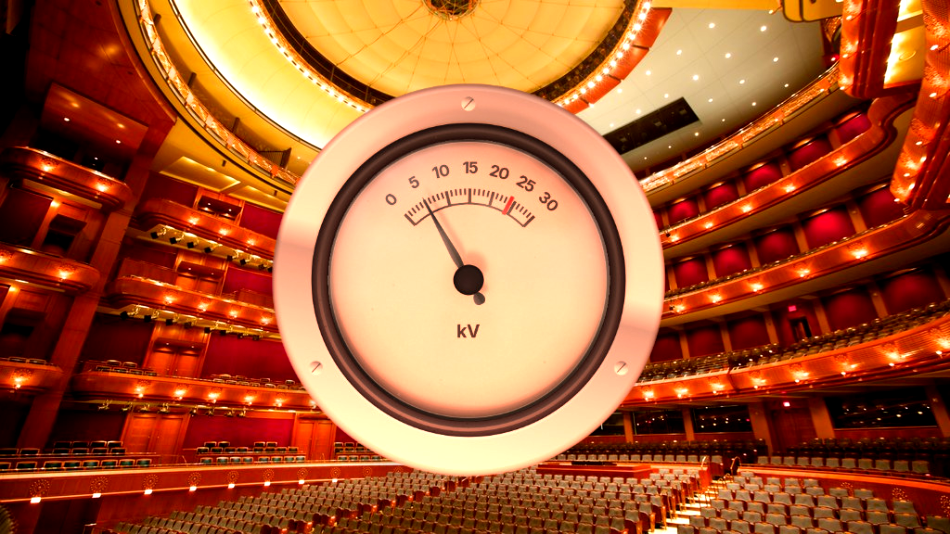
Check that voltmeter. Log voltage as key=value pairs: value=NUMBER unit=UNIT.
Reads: value=5 unit=kV
